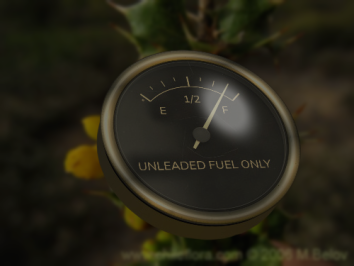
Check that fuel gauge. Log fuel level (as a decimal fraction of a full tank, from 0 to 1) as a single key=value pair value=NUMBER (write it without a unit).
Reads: value=0.875
